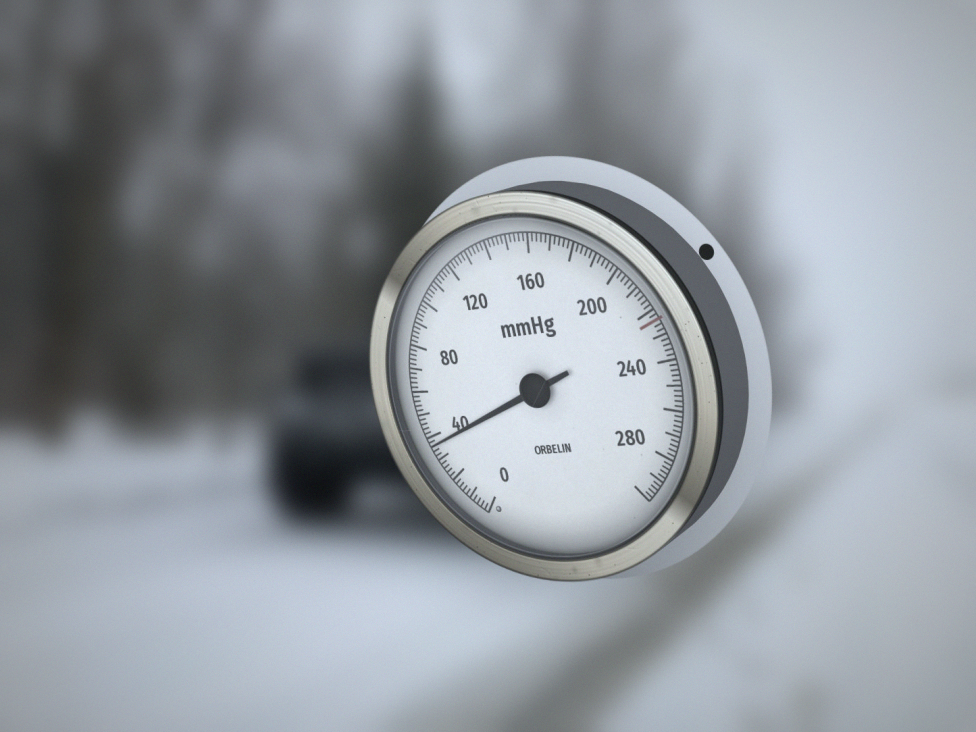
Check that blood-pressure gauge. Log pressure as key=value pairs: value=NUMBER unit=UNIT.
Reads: value=36 unit=mmHg
